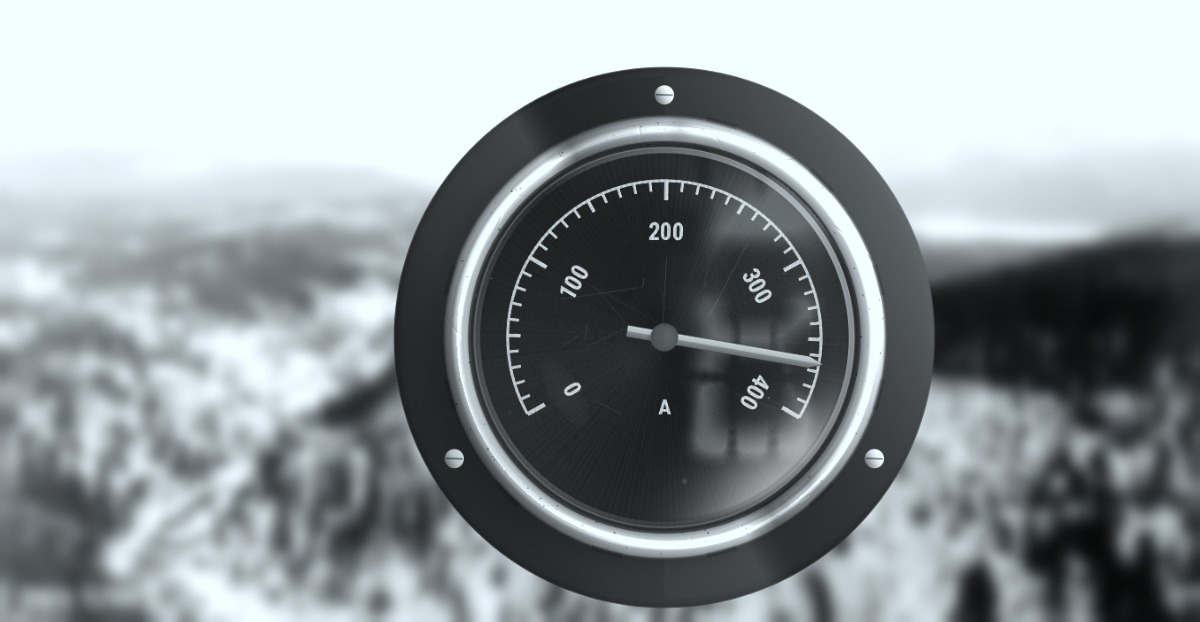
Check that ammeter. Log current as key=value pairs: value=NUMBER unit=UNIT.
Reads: value=365 unit=A
